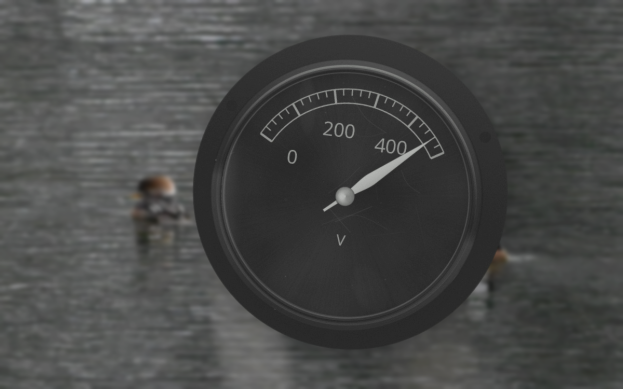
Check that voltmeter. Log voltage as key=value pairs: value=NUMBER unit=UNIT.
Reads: value=460 unit=V
